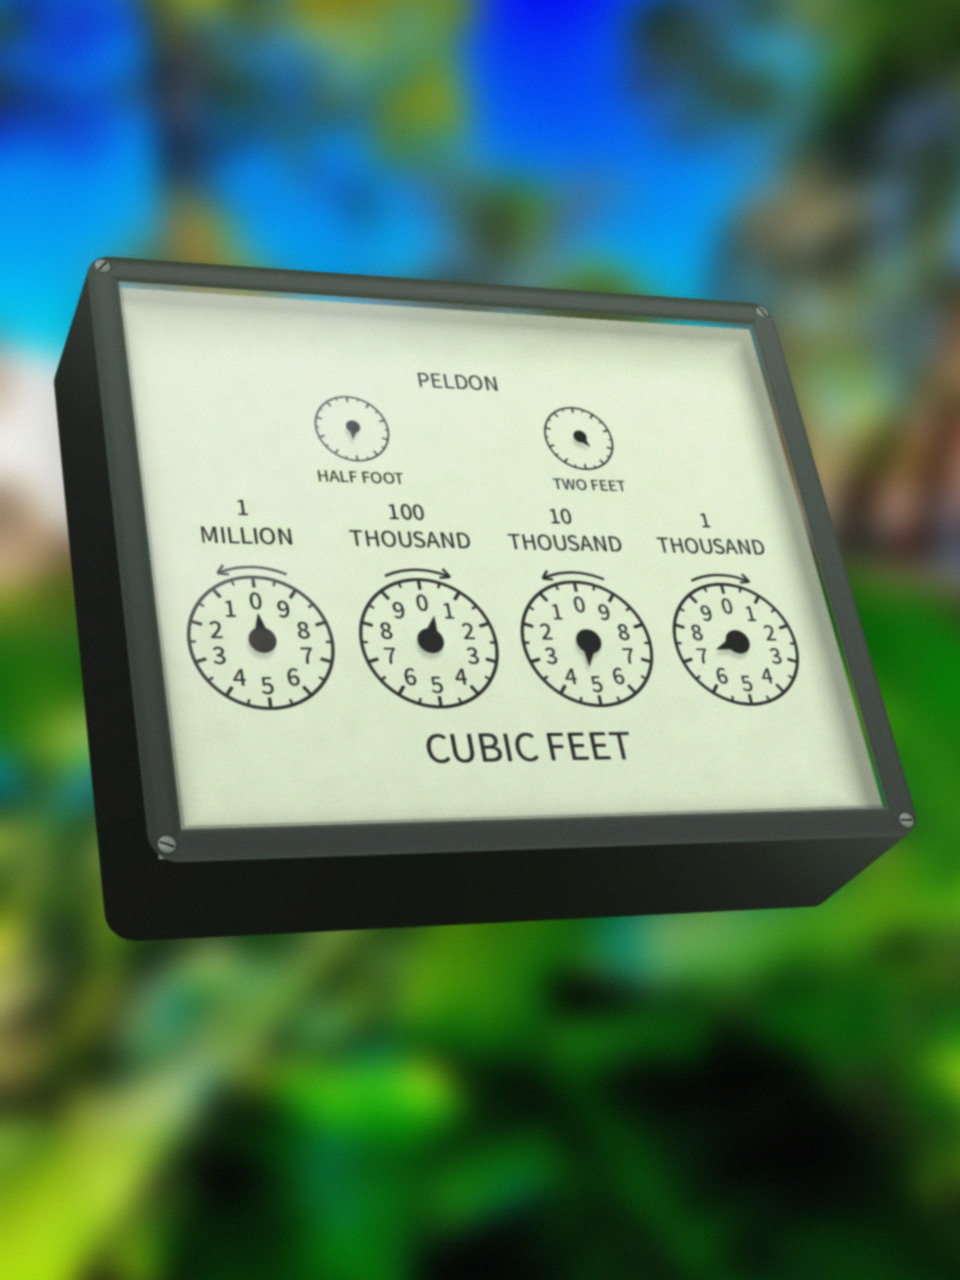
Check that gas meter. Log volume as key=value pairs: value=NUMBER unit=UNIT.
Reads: value=4700 unit=ft³
